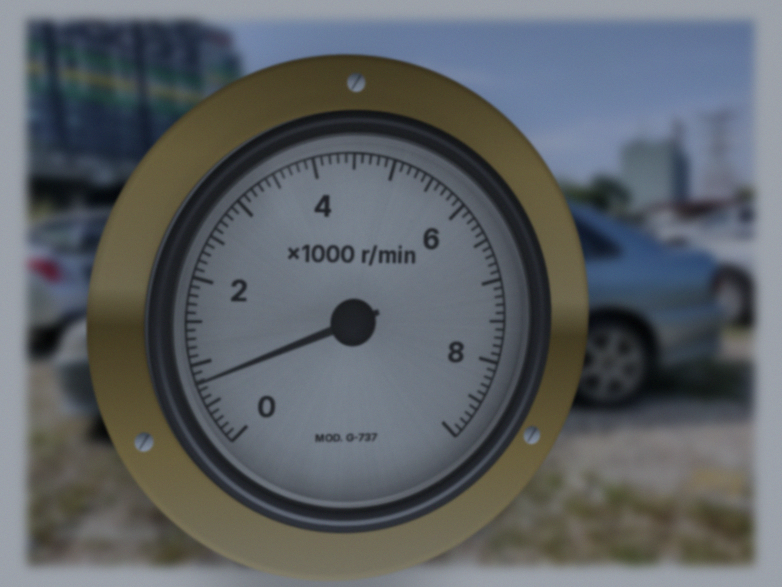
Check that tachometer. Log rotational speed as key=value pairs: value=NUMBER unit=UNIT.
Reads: value=800 unit=rpm
